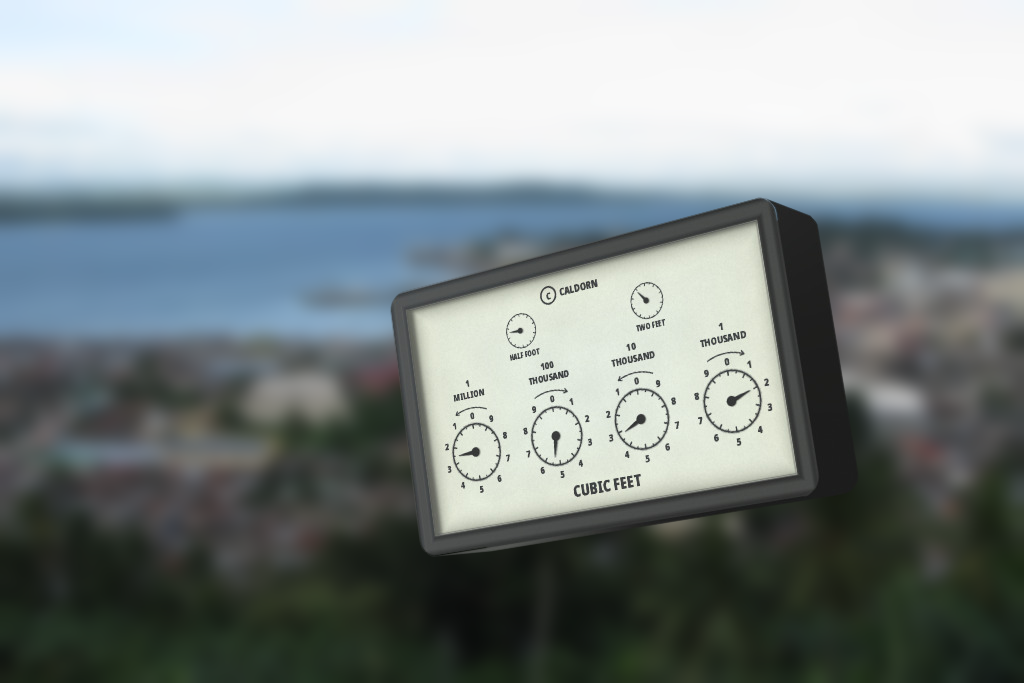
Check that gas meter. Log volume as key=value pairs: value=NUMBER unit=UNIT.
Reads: value=253200 unit=ft³
